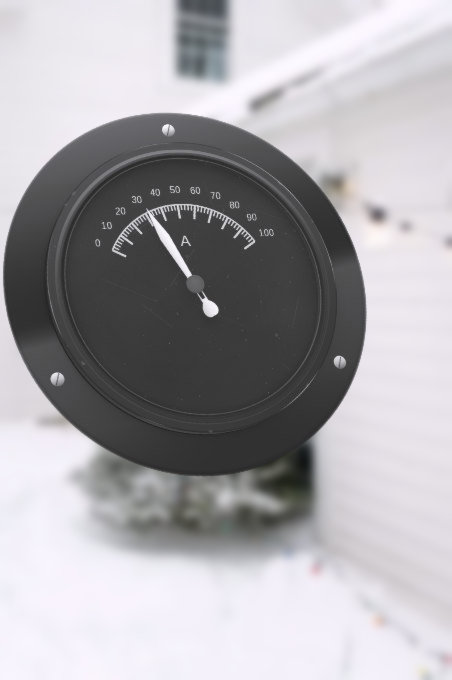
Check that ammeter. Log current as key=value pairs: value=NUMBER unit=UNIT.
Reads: value=30 unit=A
